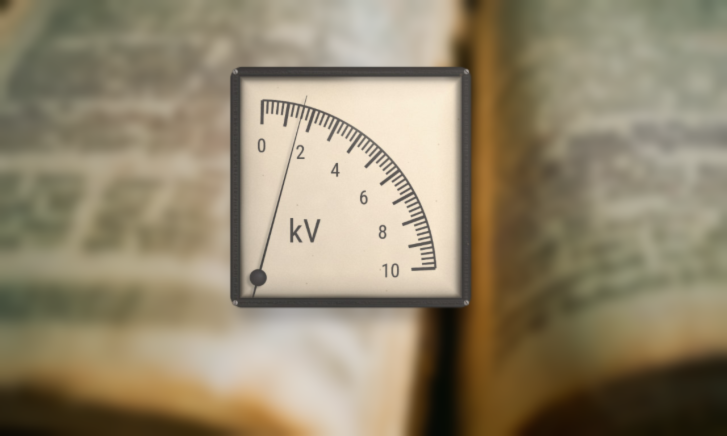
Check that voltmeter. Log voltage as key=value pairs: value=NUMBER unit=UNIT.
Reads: value=1.6 unit=kV
